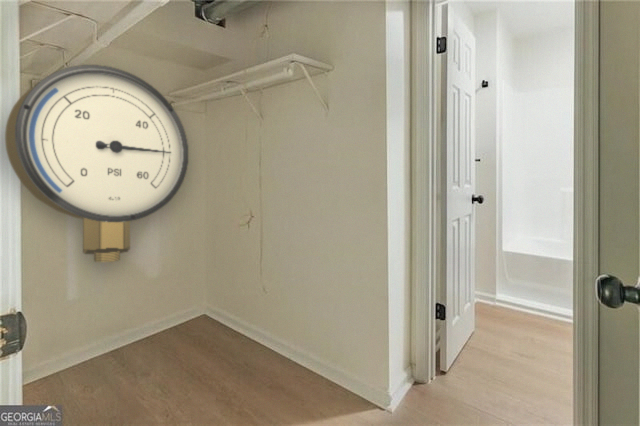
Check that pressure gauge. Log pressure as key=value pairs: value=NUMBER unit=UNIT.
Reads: value=50 unit=psi
